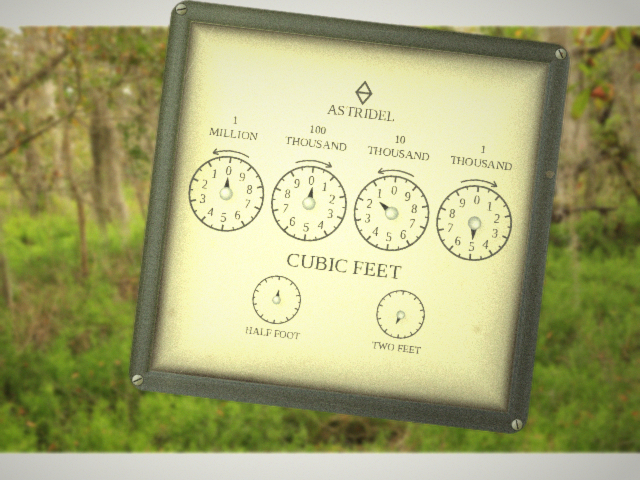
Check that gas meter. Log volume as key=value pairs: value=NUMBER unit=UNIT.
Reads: value=1500 unit=ft³
